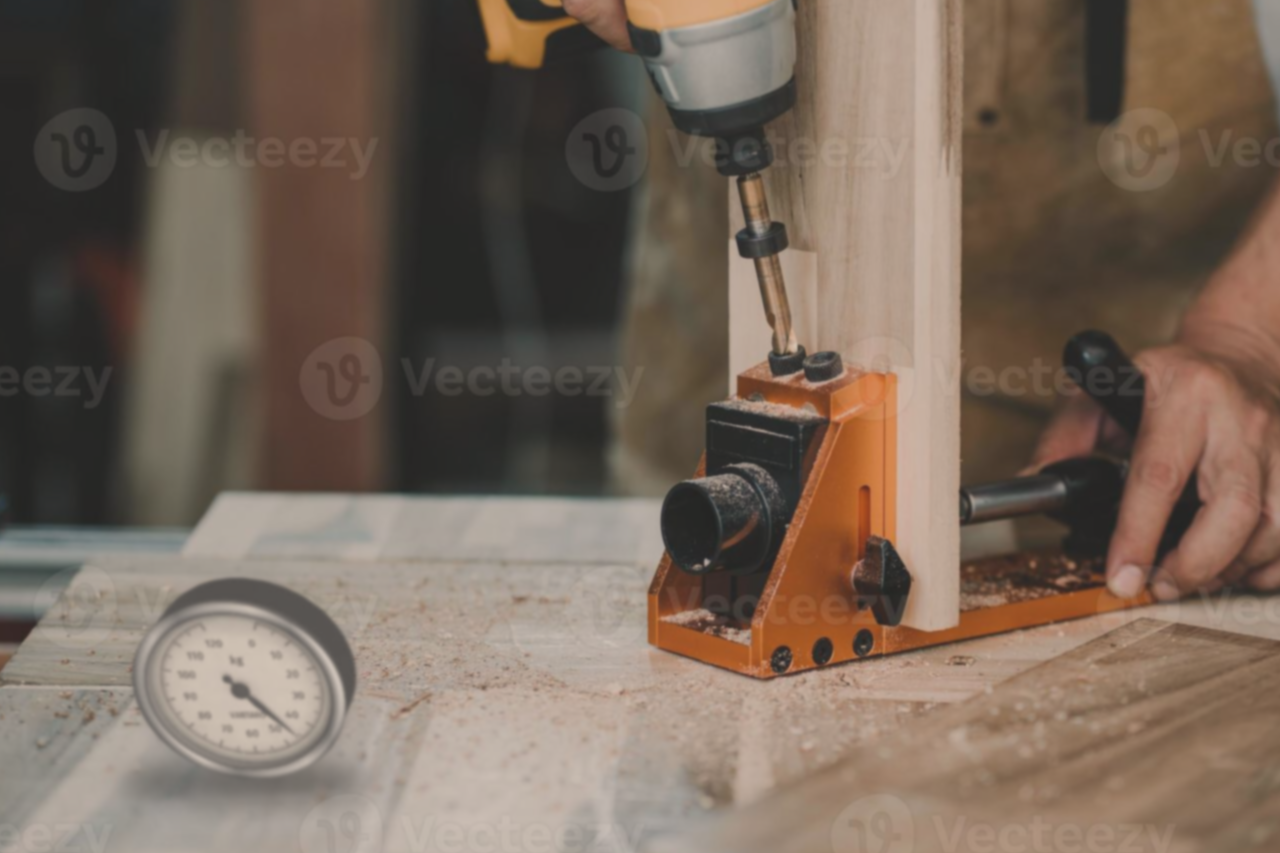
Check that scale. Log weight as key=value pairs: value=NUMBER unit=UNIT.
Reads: value=45 unit=kg
